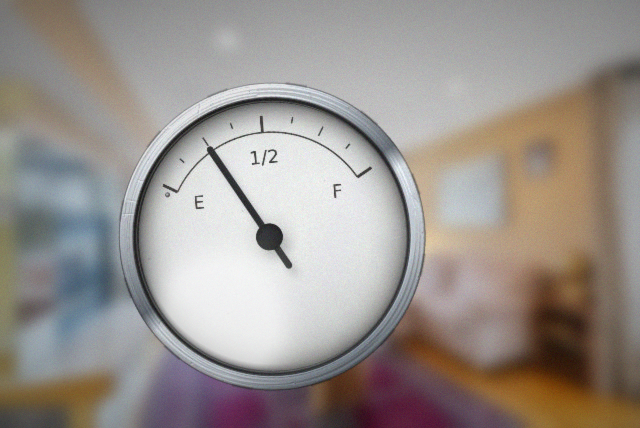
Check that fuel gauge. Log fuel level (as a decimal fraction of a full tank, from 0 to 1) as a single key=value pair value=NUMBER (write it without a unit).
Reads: value=0.25
